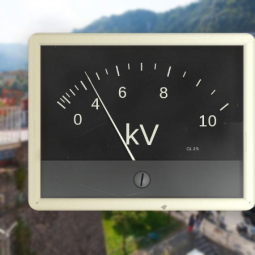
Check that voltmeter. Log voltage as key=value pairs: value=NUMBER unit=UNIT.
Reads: value=4.5 unit=kV
